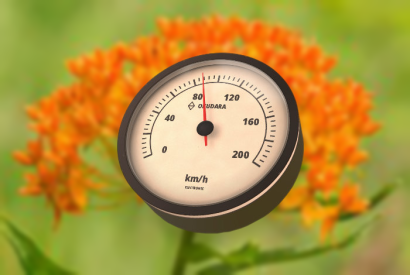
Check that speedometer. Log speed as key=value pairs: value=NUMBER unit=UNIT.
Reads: value=88 unit=km/h
